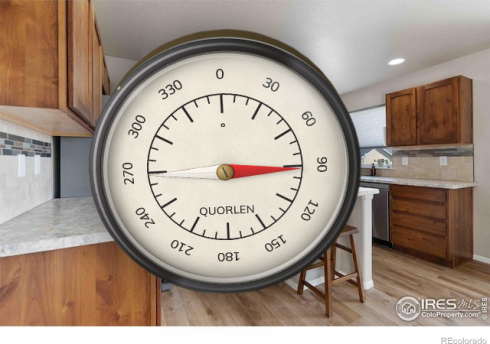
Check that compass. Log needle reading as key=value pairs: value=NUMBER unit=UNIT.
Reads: value=90 unit=°
